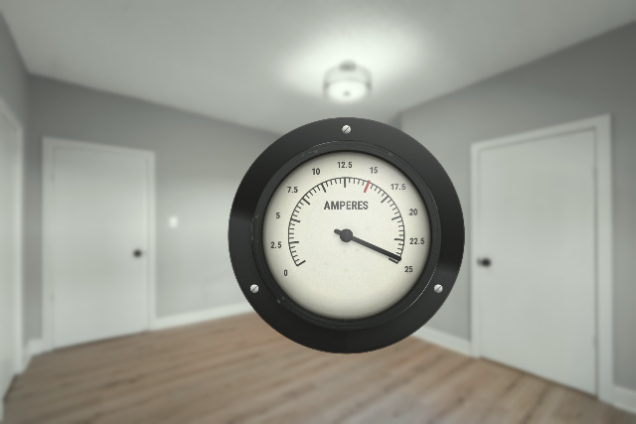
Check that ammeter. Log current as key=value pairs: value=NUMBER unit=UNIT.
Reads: value=24.5 unit=A
